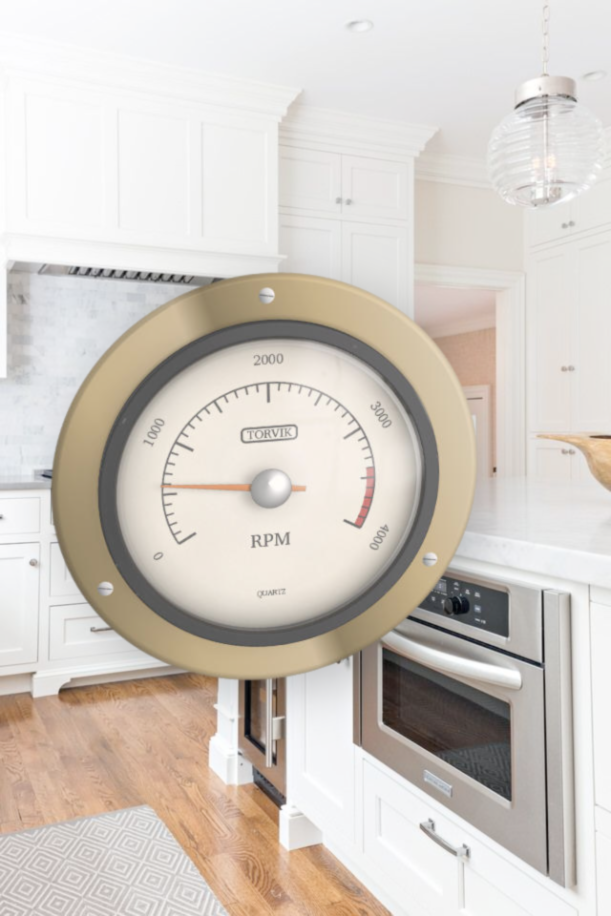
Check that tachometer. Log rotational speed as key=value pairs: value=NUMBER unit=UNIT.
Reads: value=600 unit=rpm
